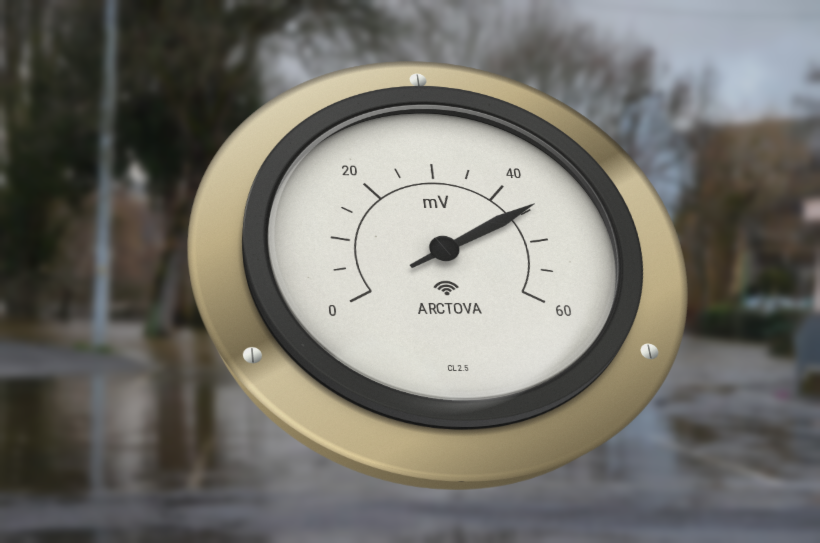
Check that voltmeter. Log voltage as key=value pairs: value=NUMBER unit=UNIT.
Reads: value=45 unit=mV
